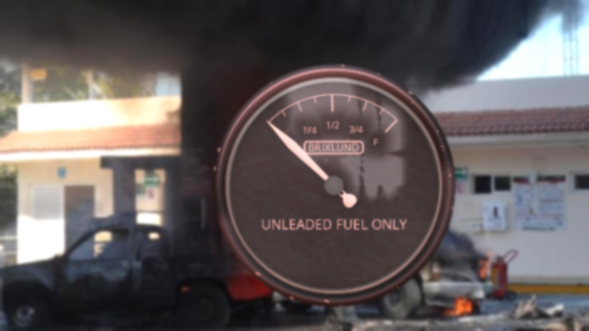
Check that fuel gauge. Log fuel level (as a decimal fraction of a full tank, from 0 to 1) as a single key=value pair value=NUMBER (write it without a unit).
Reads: value=0
